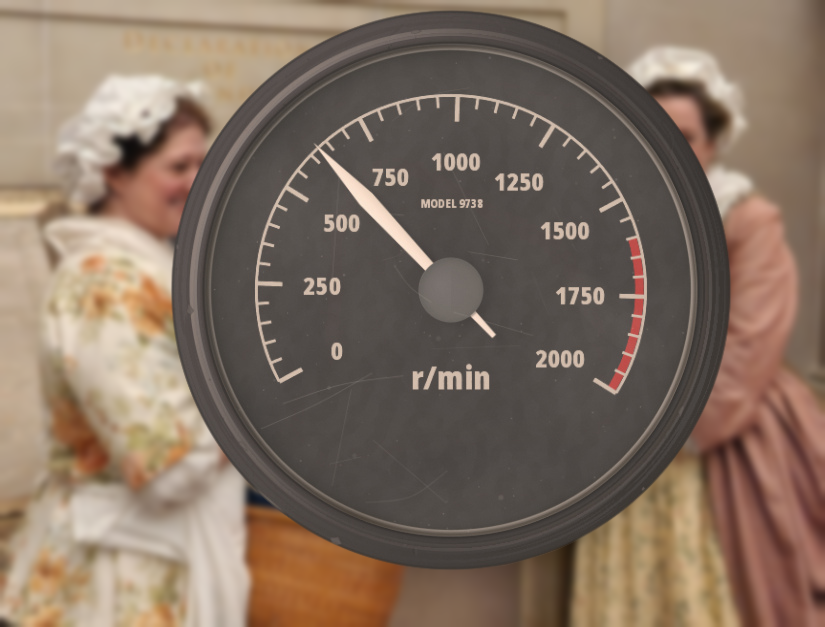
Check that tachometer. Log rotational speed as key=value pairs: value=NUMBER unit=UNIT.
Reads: value=625 unit=rpm
